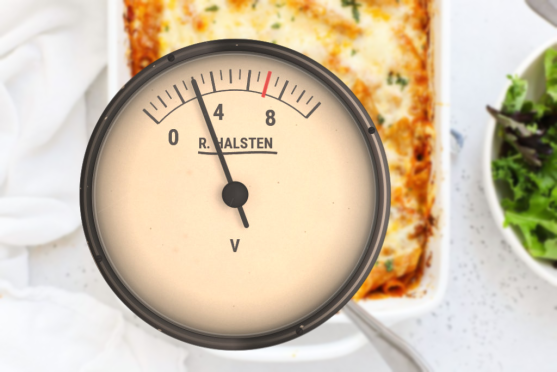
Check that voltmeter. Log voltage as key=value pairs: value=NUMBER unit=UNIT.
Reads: value=3 unit=V
